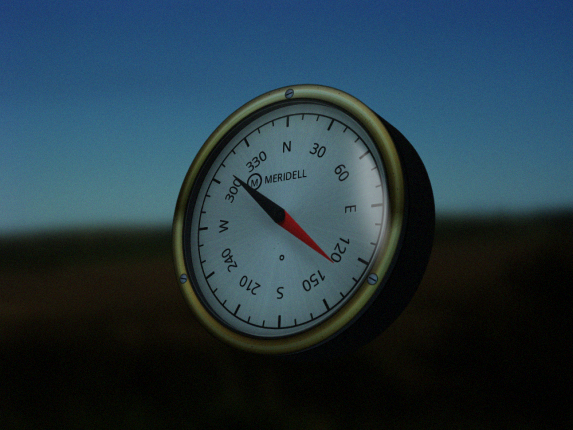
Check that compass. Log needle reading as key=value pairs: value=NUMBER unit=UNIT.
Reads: value=130 unit=°
